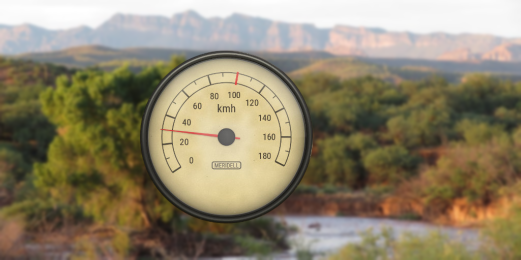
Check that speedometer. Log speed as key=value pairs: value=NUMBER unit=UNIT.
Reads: value=30 unit=km/h
